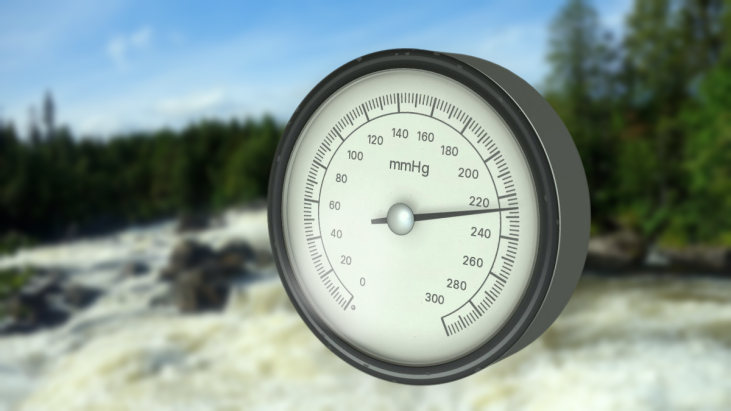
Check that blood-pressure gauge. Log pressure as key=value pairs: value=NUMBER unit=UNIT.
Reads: value=226 unit=mmHg
